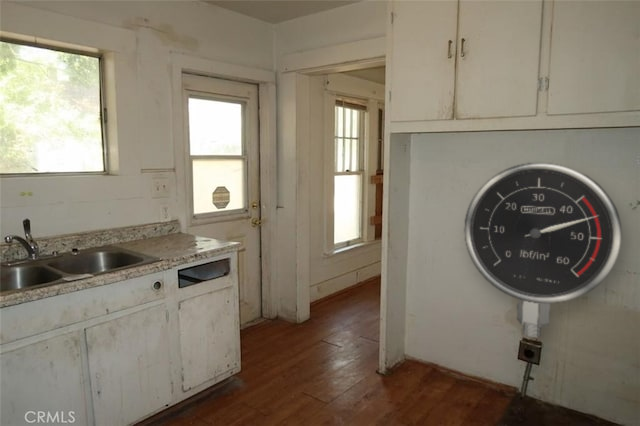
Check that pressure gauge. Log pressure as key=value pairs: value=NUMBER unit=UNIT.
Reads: value=45 unit=psi
